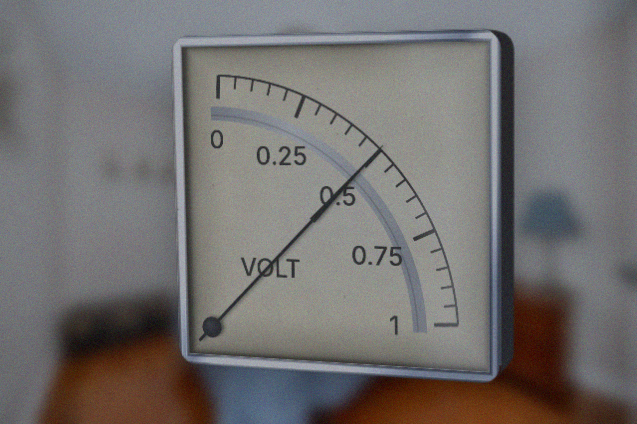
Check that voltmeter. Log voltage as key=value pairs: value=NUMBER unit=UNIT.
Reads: value=0.5 unit=V
